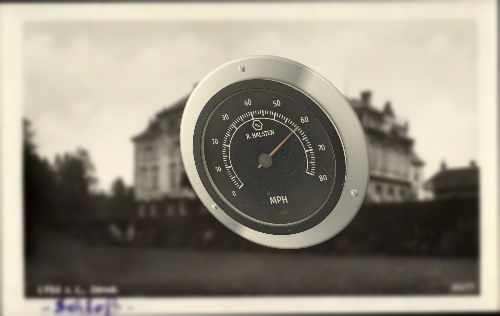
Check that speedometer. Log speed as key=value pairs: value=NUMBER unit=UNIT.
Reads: value=60 unit=mph
